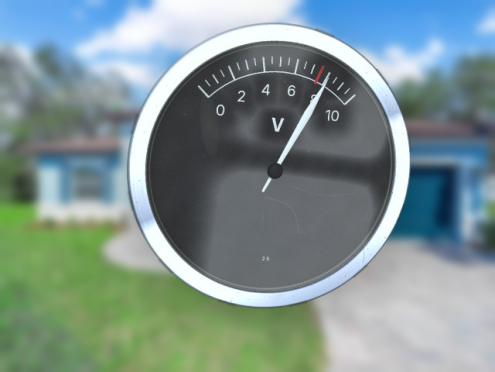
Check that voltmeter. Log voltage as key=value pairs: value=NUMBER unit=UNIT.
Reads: value=8 unit=V
